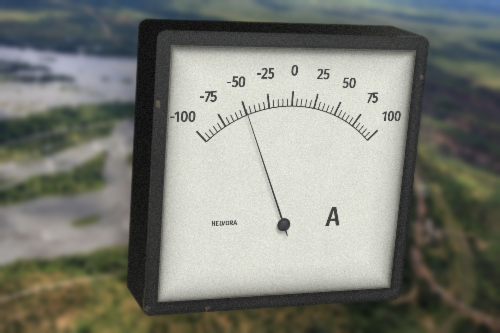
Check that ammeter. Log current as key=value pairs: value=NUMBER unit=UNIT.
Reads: value=-50 unit=A
